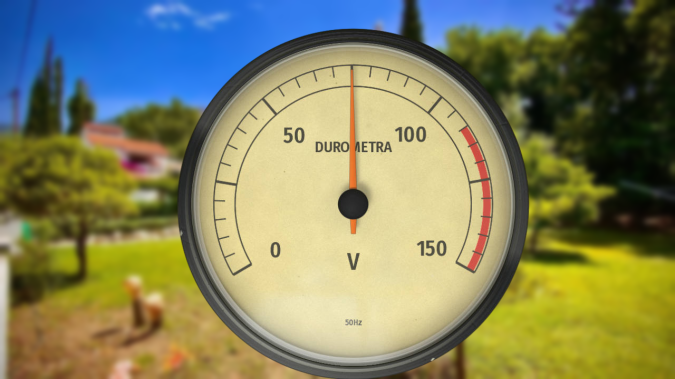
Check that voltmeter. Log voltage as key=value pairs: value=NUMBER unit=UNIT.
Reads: value=75 unit=V
